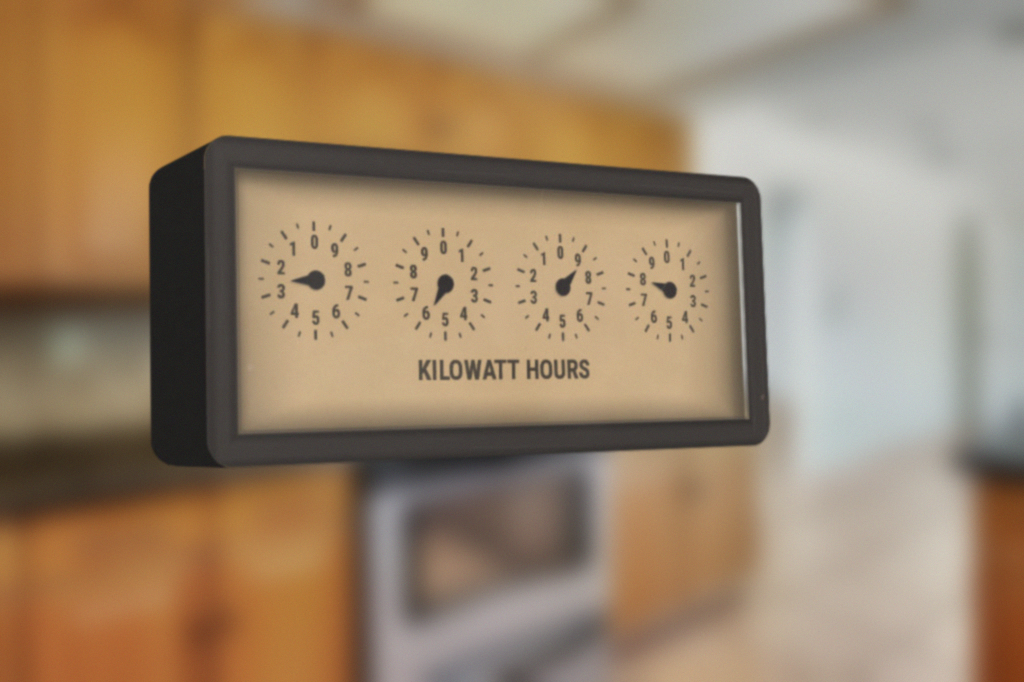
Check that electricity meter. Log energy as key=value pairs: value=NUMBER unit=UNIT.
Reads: value=2588 unit=kWh
